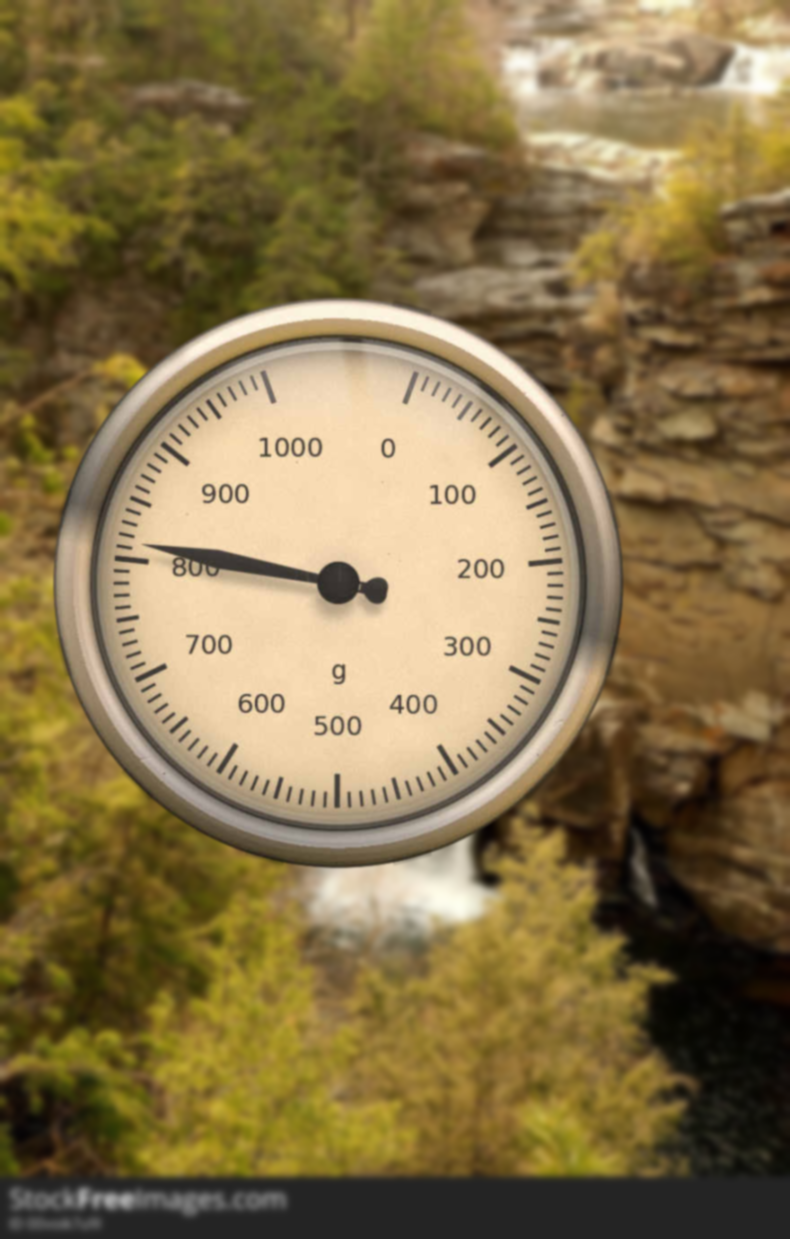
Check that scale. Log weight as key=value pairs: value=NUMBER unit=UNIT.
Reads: value=815 unit=g
